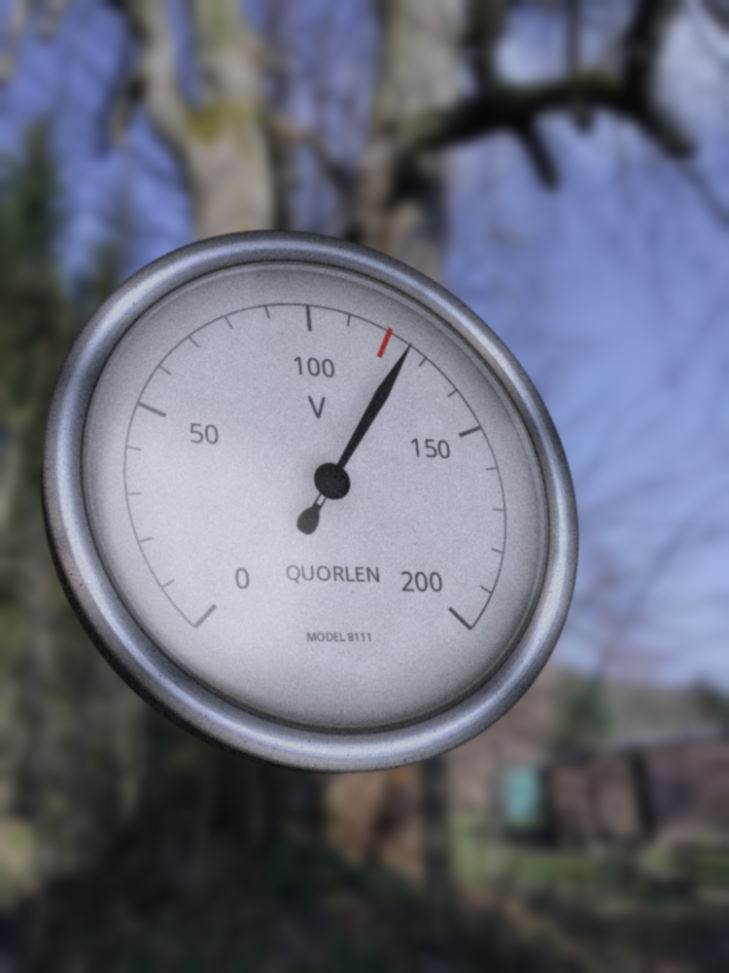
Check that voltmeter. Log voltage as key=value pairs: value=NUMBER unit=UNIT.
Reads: value=125 unit=V
